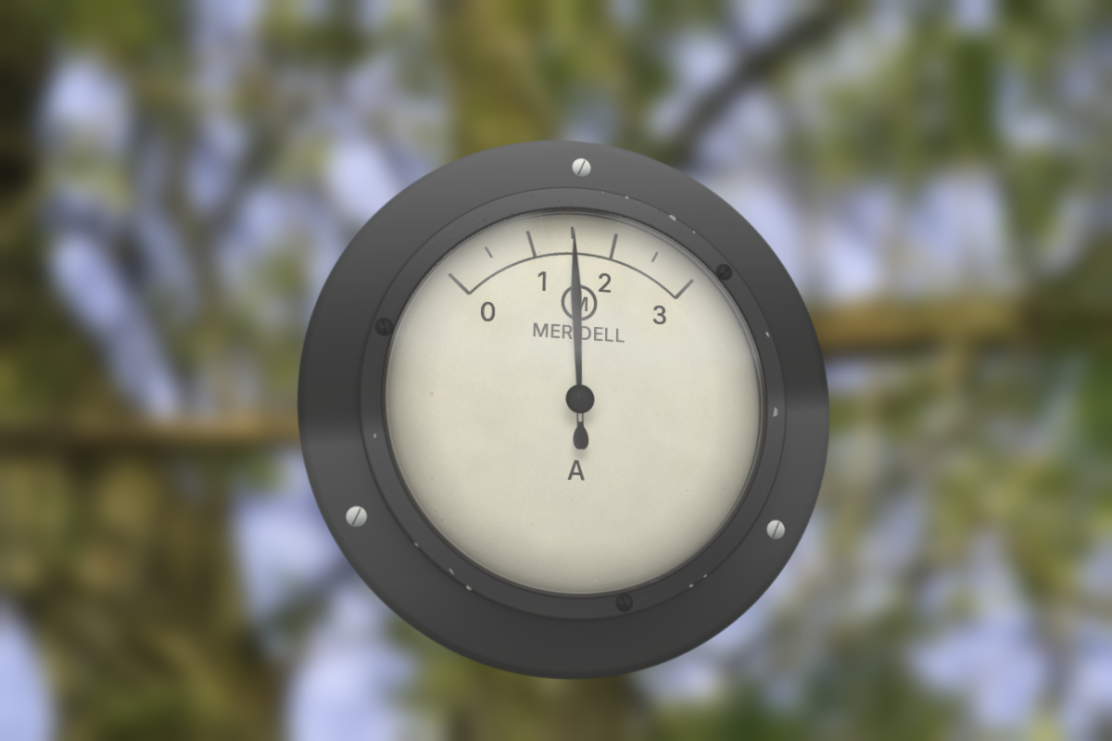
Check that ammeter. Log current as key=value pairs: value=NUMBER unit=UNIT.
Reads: value=1.5 unit=A
